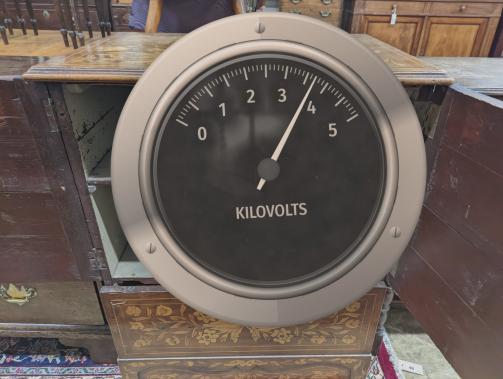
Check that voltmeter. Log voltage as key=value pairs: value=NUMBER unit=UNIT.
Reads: value=3.7 unit=kV
